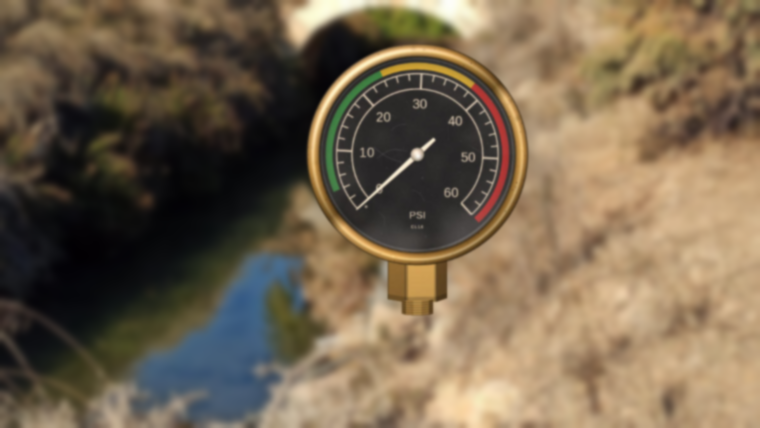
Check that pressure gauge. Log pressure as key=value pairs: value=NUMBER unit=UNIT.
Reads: value=0 unit=psi
